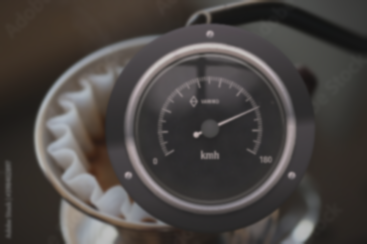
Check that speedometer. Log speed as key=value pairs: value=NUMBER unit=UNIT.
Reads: value=140 unit=km/h
